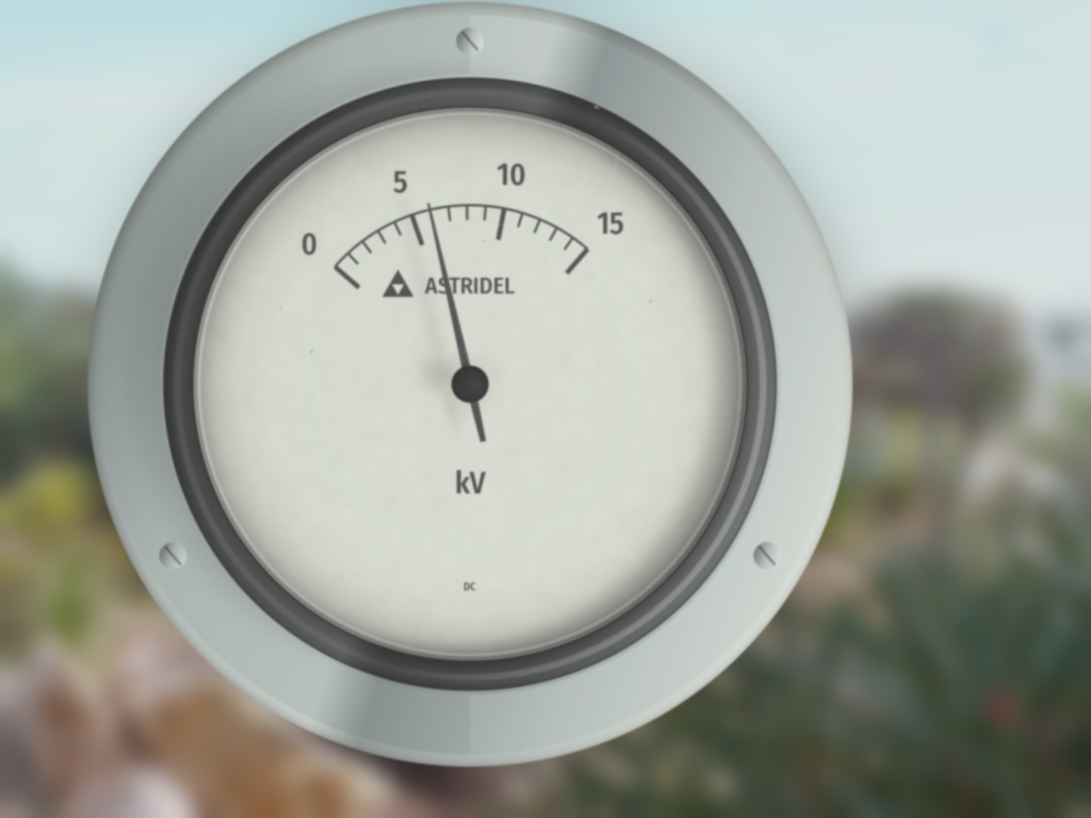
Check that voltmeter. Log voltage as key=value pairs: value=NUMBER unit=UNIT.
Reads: value=6 unit=kV
